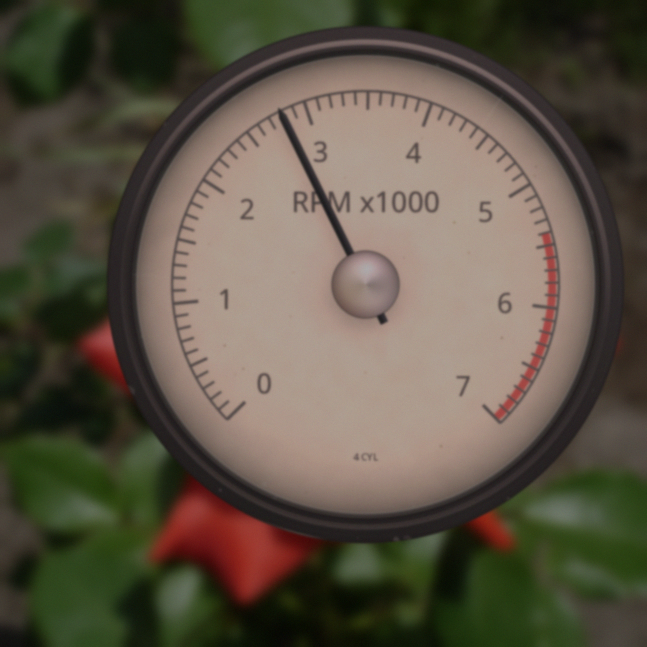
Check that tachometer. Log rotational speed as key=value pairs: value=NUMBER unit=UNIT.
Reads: value=2800 unit=rpm
